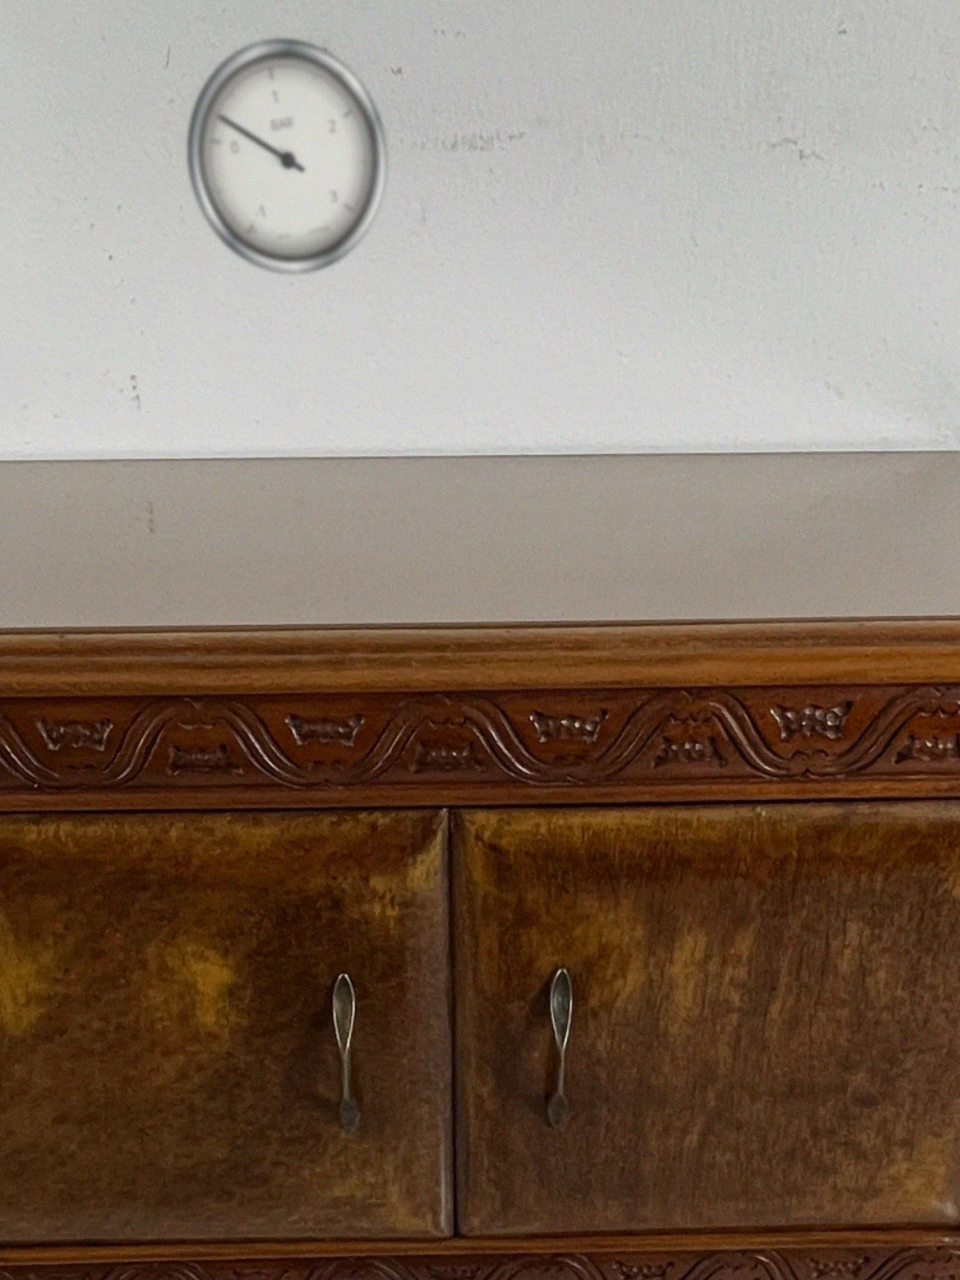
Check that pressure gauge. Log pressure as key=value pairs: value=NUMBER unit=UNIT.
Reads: value=0.25 unit=bar
